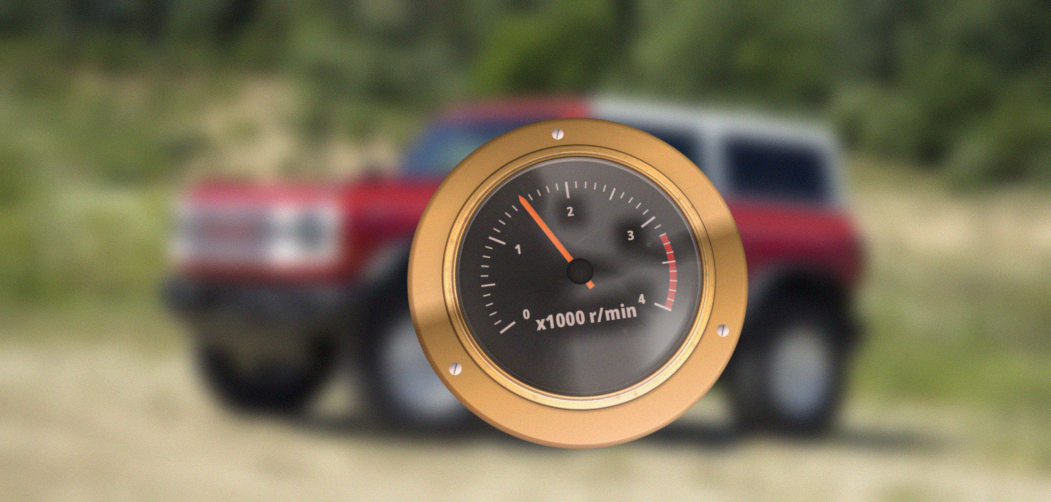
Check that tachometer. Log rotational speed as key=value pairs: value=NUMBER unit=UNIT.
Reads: value=1500 unit=rpm
